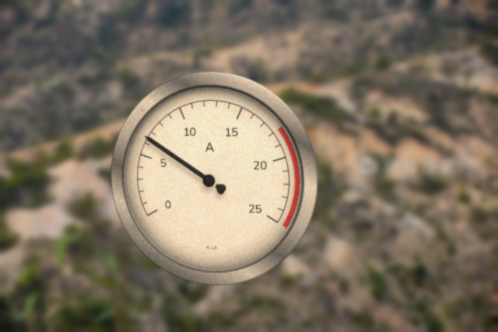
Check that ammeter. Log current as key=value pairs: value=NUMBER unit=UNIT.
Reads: value=6.5 unit=A
